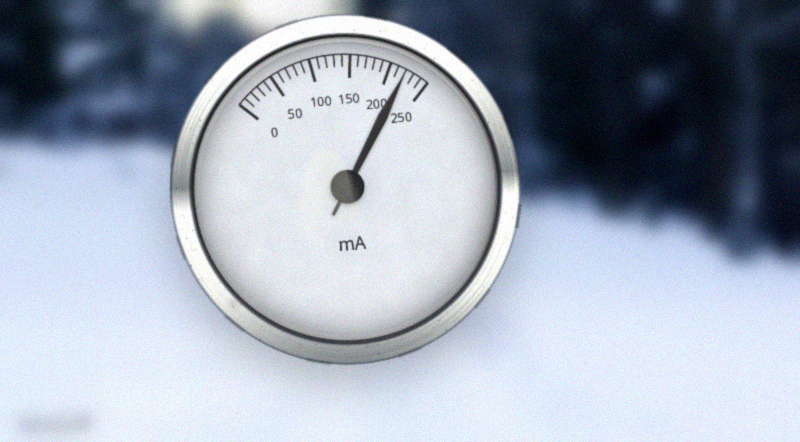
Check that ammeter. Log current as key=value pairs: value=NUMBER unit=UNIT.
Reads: value=220 unit=mA
